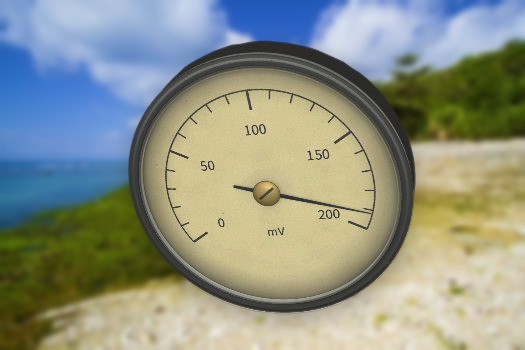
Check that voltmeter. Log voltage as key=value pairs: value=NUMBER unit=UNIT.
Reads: value=190 unit=mV
